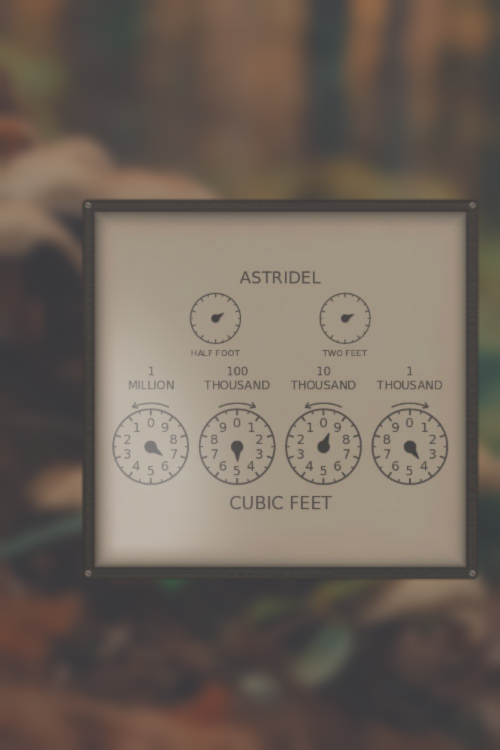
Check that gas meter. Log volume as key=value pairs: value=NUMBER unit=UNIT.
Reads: value=649400 unit=ft³
